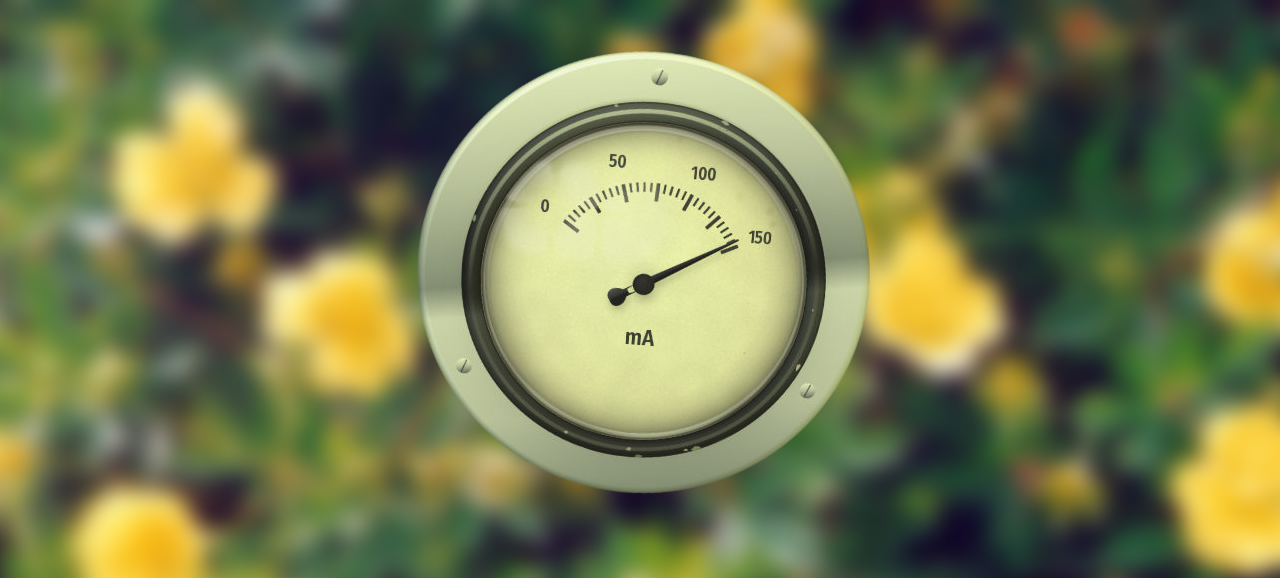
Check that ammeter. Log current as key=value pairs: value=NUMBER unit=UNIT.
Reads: value=145 unit=mA
